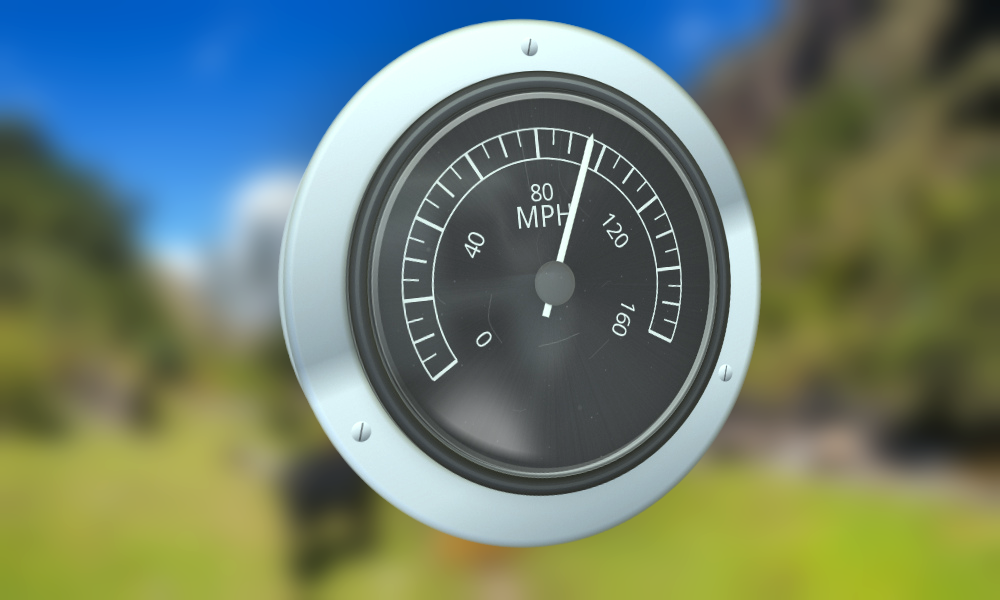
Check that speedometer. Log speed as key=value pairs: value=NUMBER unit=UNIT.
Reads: value=95 unit=mph
